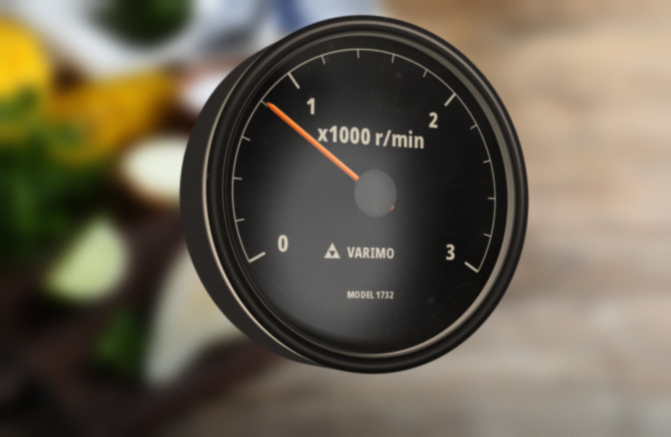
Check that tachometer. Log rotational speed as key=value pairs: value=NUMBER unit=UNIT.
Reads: value=800 unit=rpm
